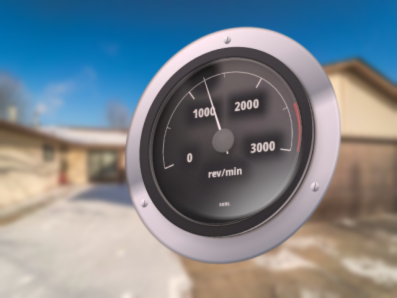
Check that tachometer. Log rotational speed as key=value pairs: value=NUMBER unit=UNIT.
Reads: value=1250 unit=rpm
